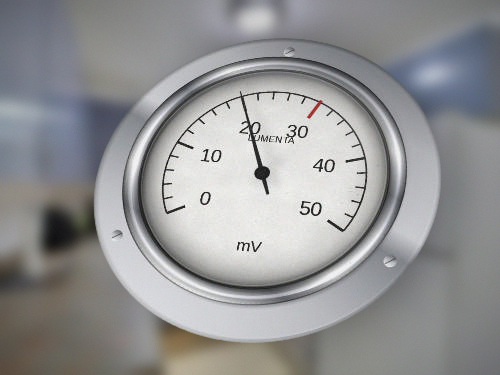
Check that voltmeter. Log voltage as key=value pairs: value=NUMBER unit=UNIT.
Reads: value=20 unit=mV
